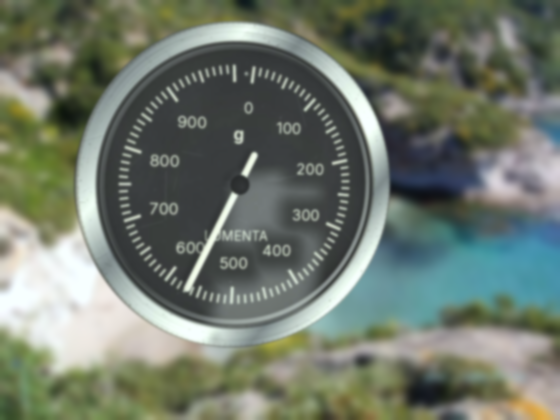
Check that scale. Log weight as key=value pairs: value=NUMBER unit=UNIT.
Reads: value=570 unit=g
